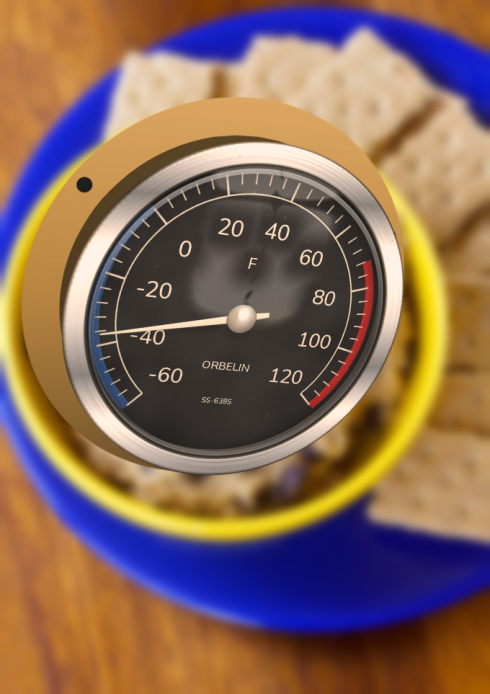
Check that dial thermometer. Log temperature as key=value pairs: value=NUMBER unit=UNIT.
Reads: value=-36 unit=°F
